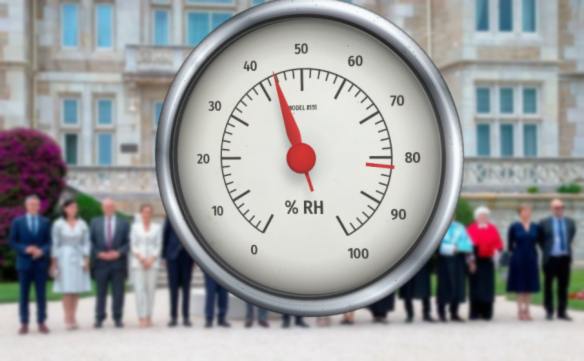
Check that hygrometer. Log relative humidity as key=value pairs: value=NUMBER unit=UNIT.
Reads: value=44 unit=%
